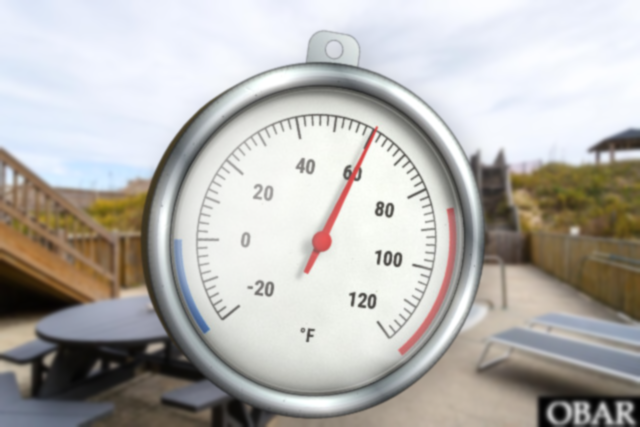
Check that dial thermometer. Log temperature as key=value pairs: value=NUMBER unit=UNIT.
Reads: value=60 unit=°F
